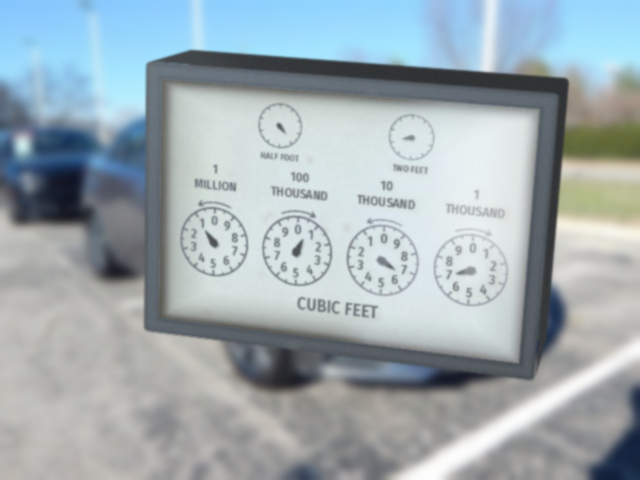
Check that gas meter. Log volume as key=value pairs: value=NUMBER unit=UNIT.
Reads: value=106700 unit=ft³
